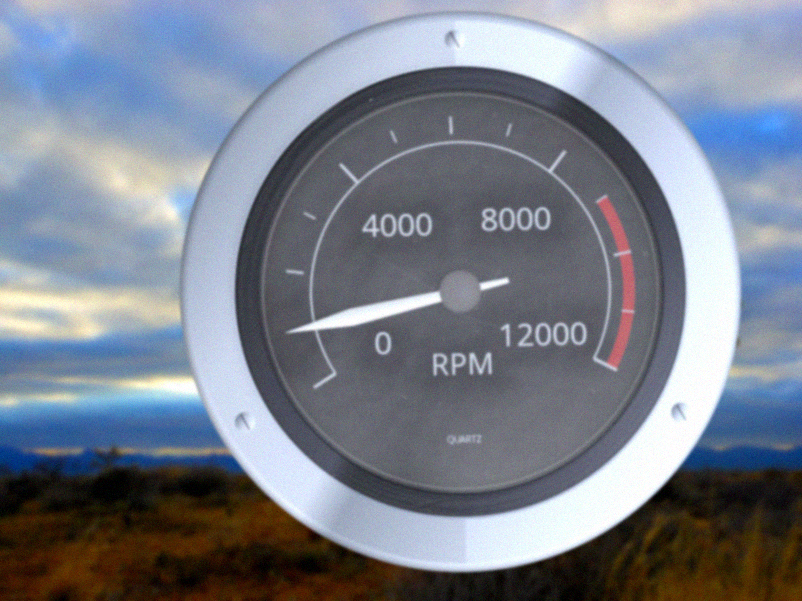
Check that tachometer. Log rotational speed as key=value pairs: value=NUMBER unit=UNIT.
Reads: value=1000 unit=rpm
